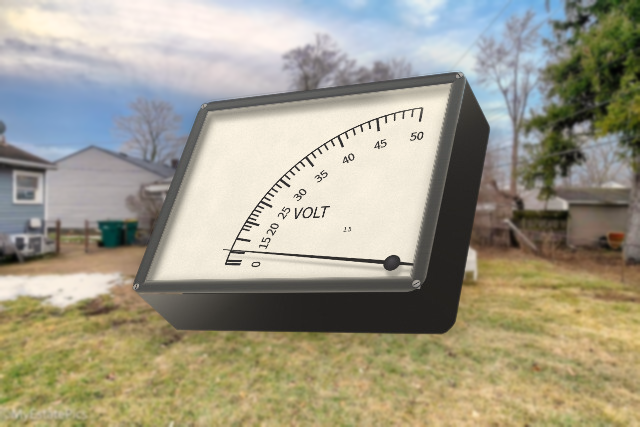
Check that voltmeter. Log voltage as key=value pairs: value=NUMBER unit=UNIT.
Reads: value=10 unit=V
